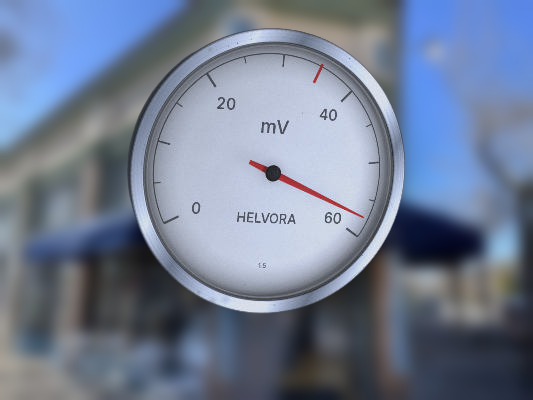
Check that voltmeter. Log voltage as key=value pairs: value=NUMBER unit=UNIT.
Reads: value=57.5 unit=mV
